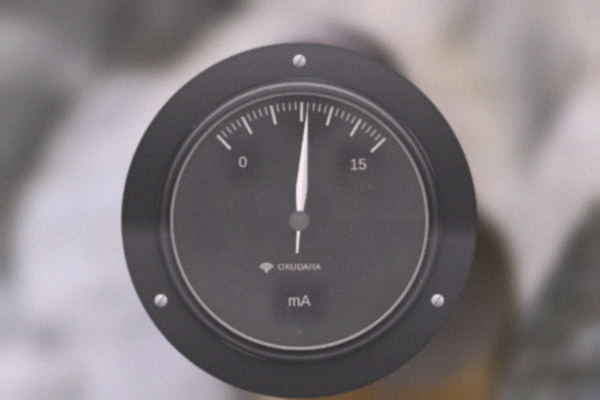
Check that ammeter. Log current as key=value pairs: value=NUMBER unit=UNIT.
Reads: value=8 unit=mA
